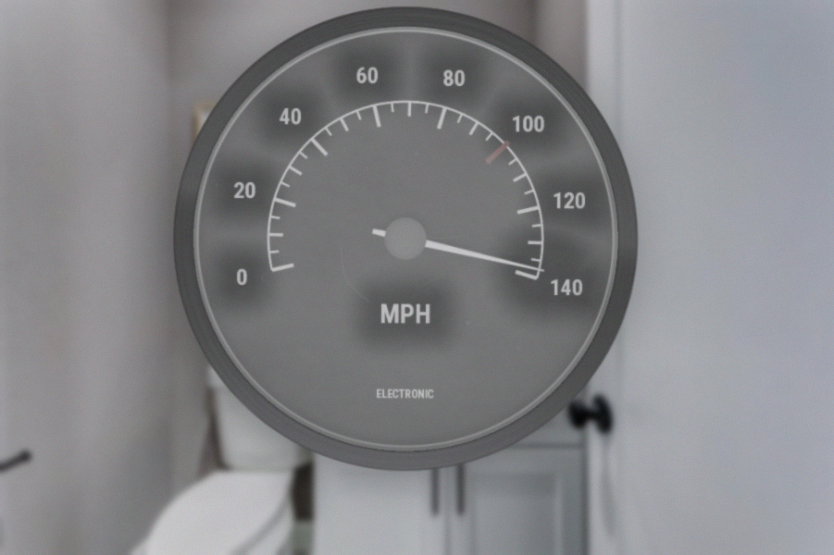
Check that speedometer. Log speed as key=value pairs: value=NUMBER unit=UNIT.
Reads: value=137.5 unit=mph
